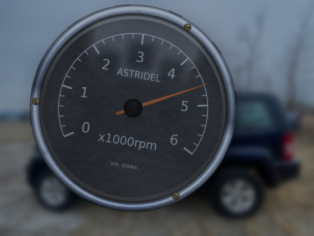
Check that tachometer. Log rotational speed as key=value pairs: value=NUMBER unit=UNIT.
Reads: value=4600 unit=rpm
